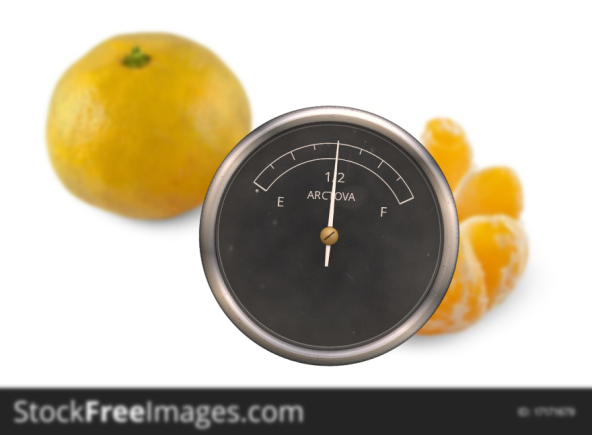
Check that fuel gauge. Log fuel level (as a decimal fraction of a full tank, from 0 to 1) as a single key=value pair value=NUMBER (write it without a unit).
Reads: value=0.5
